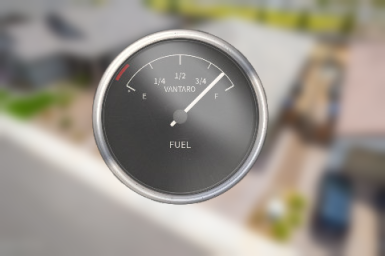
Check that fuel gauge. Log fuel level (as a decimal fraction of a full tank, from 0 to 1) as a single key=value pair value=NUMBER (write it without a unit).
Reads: value=0.875
